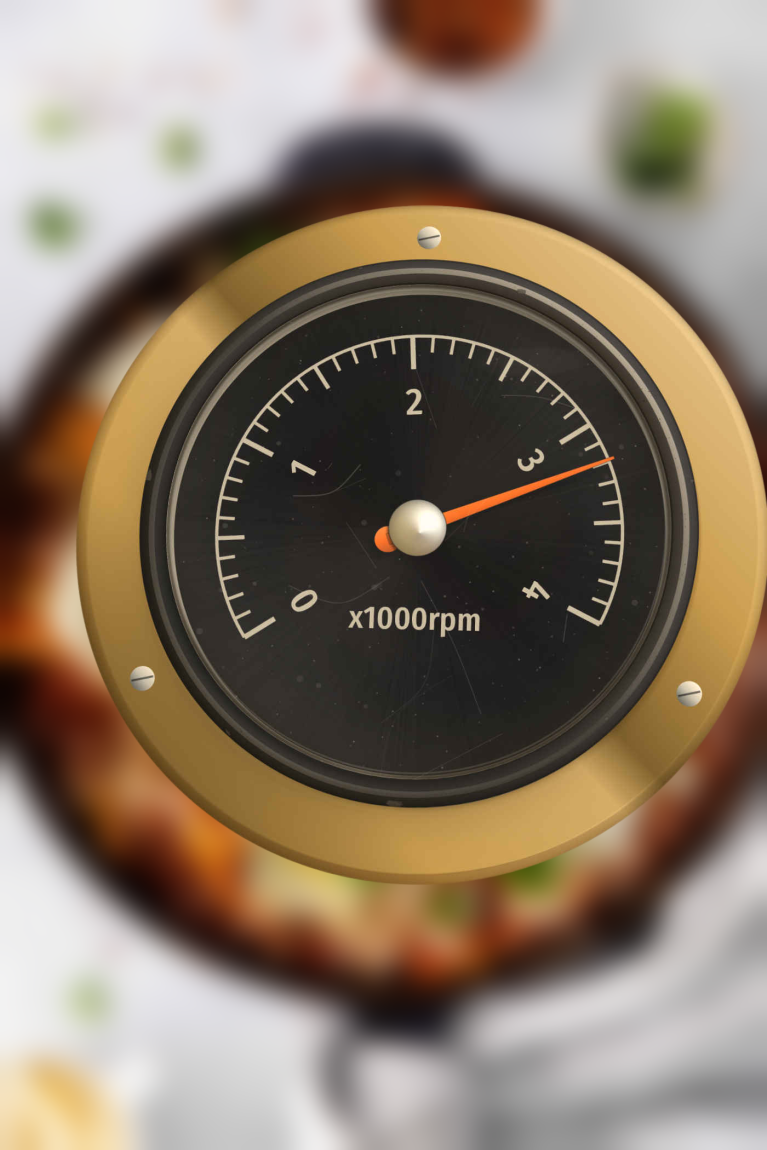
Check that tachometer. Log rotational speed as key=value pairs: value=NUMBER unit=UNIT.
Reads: value=3200 unit=rpm
